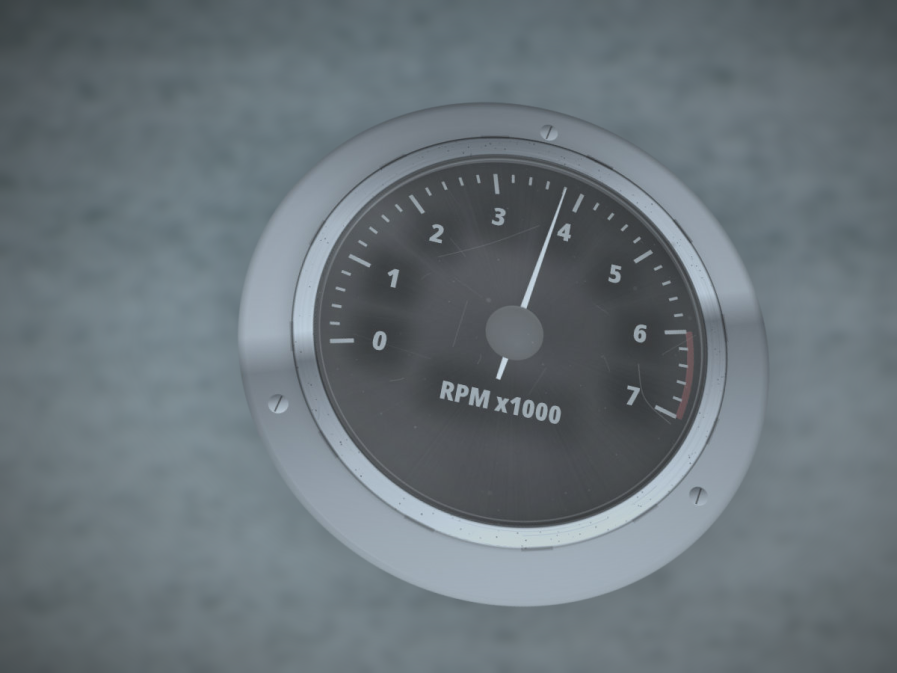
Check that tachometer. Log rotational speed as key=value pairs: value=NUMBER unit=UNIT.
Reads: value=3800 unit=rpm
